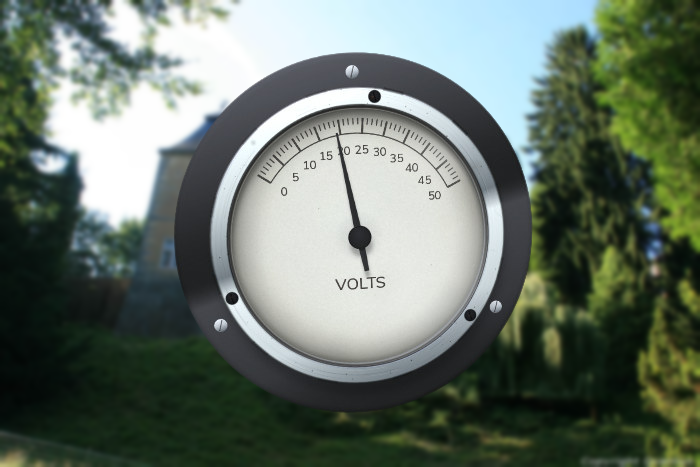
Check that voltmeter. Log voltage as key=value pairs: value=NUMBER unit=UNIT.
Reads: value=19 unit=V
